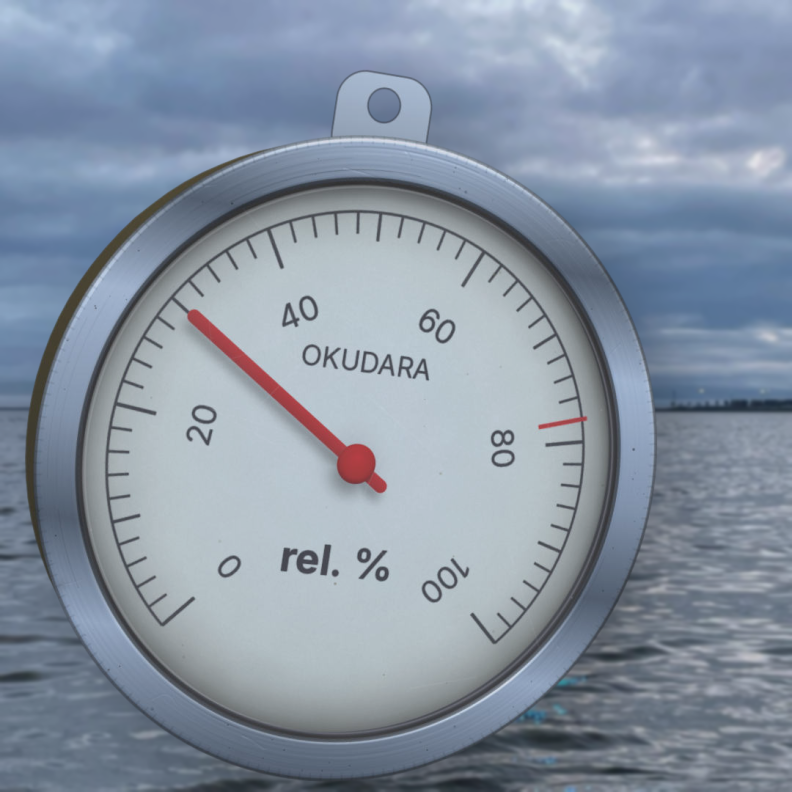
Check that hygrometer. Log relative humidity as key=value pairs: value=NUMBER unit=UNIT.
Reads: value=30 unit=%
